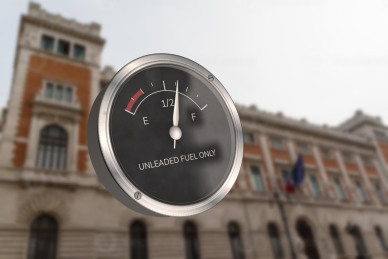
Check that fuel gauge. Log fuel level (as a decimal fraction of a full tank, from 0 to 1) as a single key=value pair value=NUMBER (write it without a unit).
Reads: value=0.625
